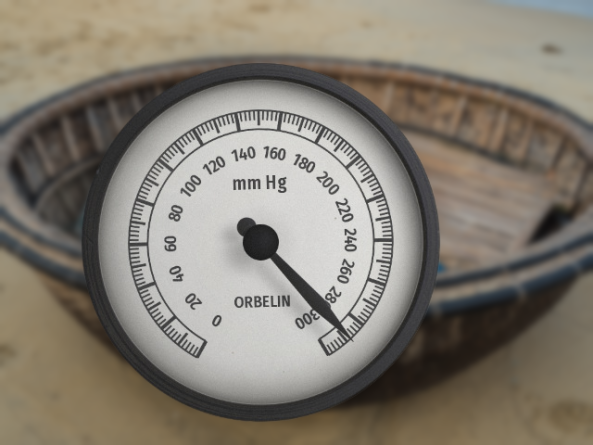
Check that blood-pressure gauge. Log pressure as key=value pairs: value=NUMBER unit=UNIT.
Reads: value=288 unit=mmHg
